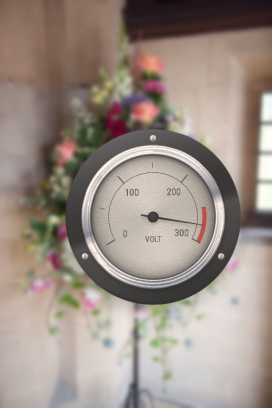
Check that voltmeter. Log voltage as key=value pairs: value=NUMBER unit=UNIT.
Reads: value=275 unit=V
